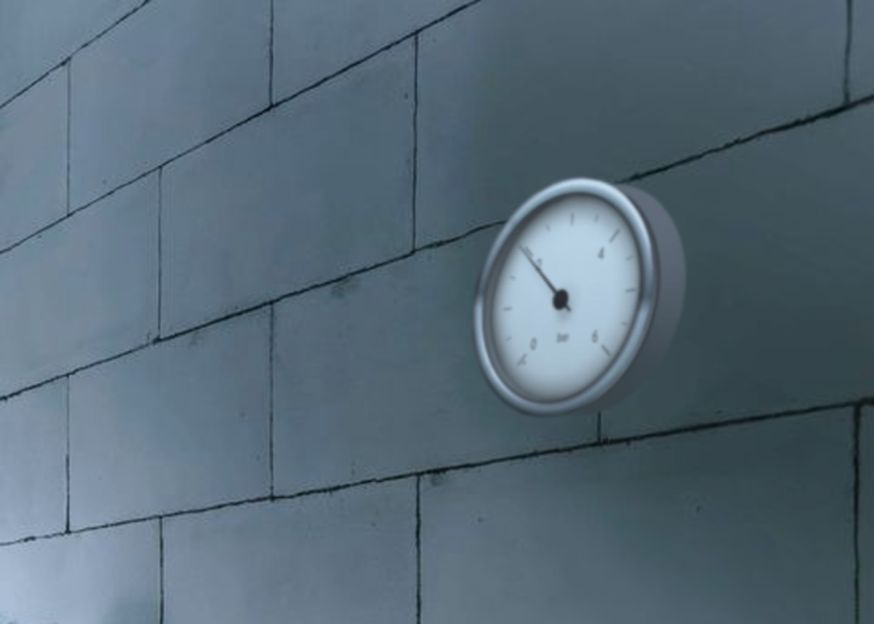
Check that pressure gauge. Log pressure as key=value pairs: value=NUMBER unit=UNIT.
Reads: value=2 unit=bar
